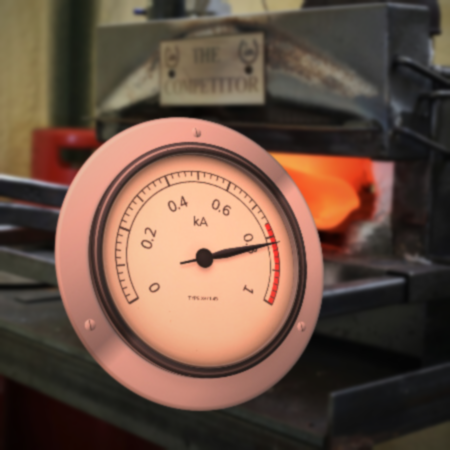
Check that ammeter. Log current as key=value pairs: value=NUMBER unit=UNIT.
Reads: value=0.82 unit=kA
